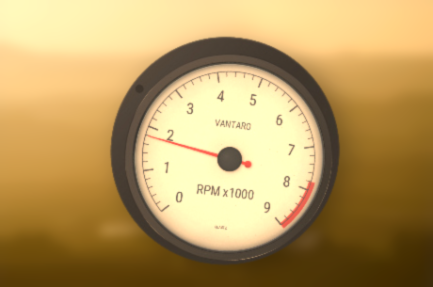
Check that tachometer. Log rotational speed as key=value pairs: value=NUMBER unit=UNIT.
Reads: value=1800 unit=rpm
